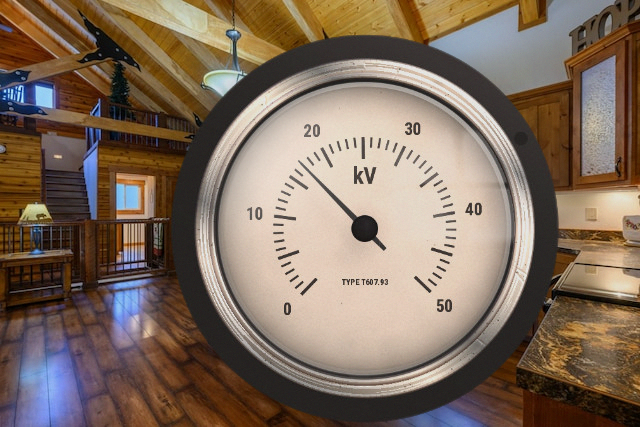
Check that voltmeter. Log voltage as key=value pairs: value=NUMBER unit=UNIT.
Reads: value=17 unit=kV
